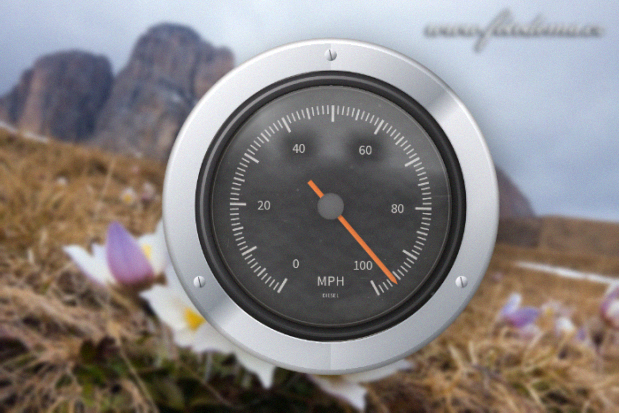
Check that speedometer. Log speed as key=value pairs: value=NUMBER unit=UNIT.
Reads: value=96 unit=mph
